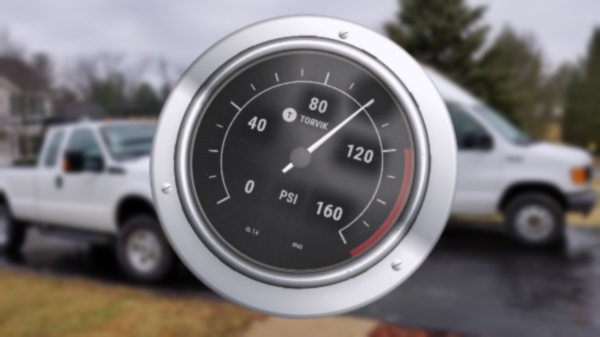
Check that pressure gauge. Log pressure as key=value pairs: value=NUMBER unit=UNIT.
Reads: value=100 unit=psi
